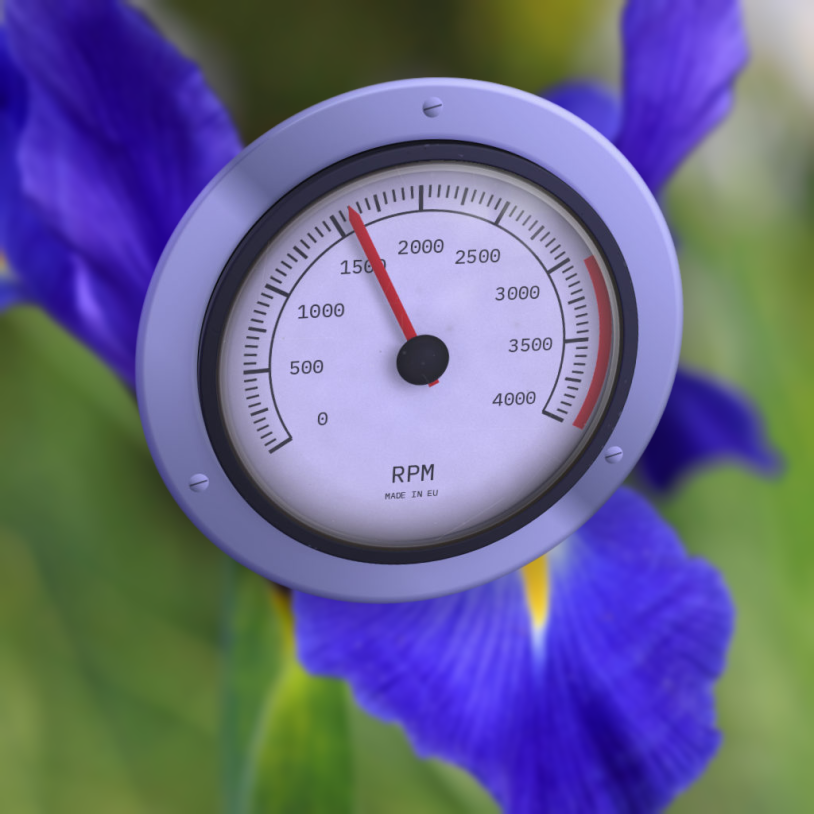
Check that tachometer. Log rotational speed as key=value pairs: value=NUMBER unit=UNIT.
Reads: value=1600 unit=rpm
